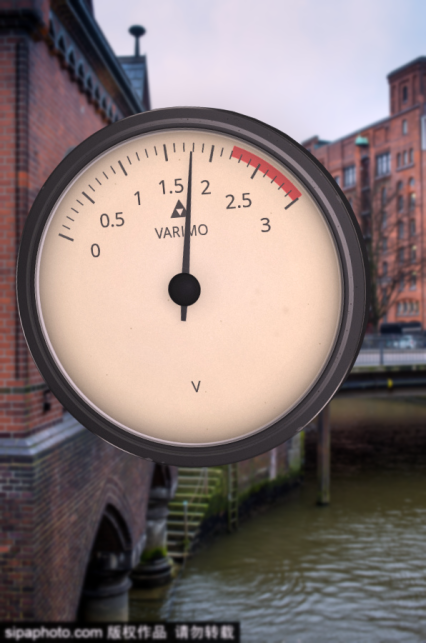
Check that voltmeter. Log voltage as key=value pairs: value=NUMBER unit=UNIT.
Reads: value=1.8 unit=V
